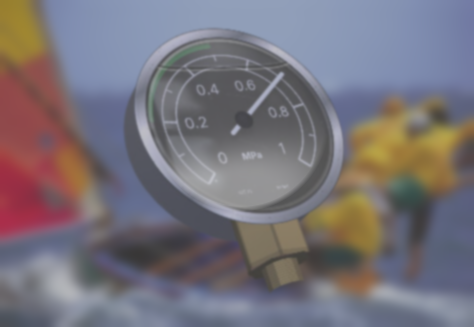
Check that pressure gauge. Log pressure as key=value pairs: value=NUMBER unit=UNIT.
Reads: value=0.7 unit=MPa
